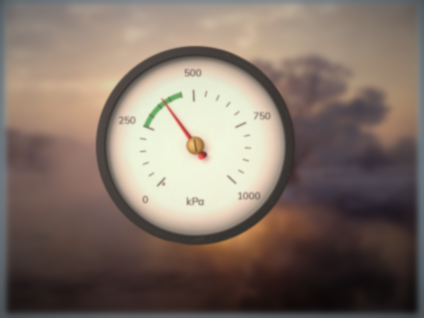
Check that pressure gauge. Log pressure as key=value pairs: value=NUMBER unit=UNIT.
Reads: value=375 unit=kPa
